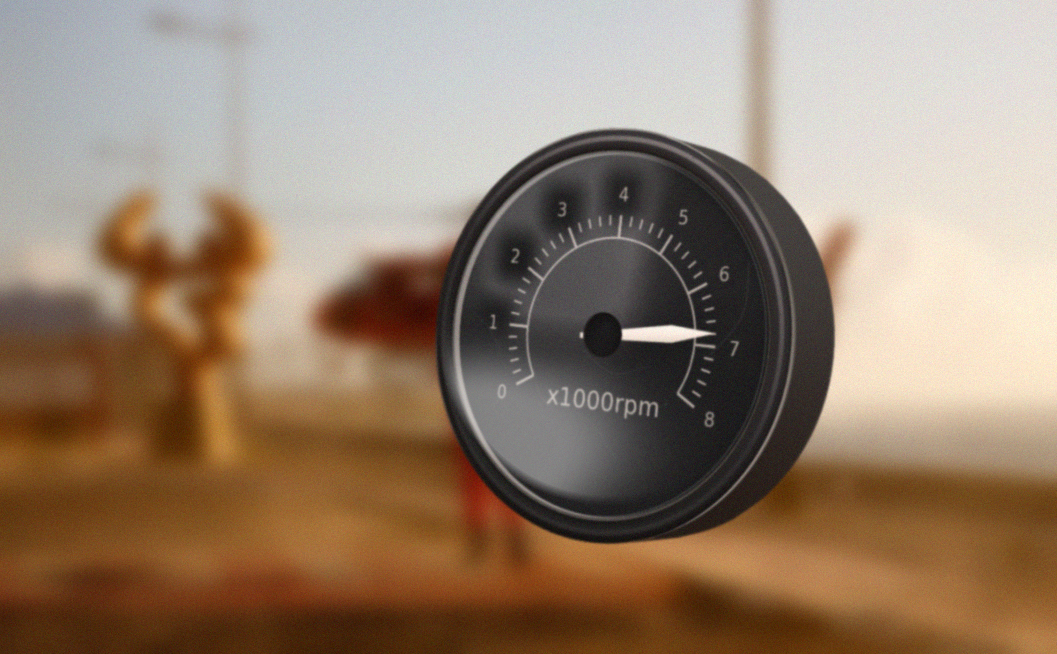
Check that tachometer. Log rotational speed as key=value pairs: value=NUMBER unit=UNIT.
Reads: value=6800 unit=rpm
